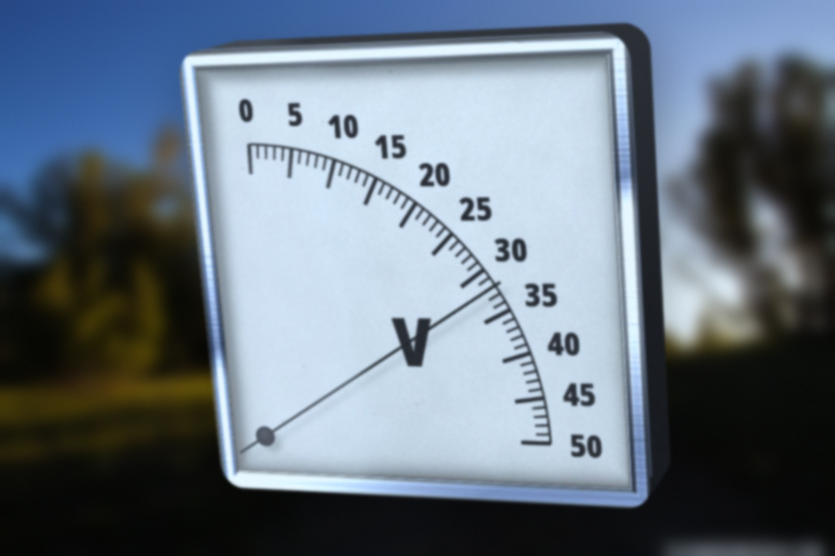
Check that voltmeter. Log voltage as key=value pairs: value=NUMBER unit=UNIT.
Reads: value=32 unit=V
